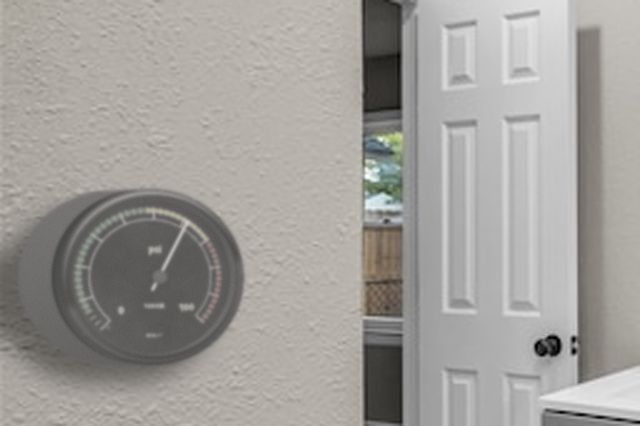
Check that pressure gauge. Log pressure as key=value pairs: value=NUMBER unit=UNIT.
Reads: value=60 unit=psi
